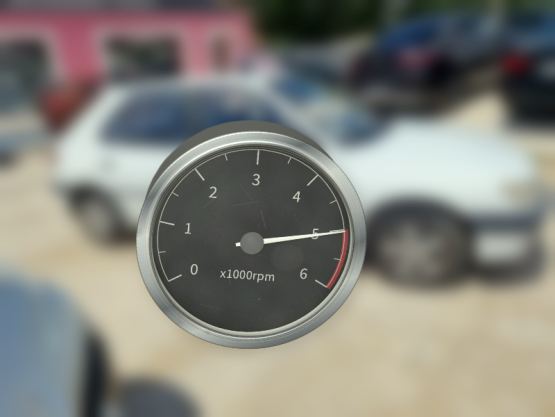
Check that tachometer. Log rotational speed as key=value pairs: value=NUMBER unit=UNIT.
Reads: value=5000 unit=rpm
